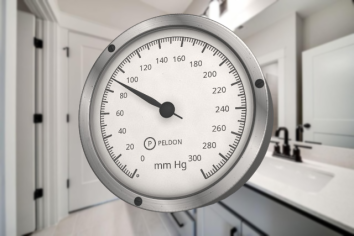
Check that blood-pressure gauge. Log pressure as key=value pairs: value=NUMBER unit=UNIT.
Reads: value=90 unit=mmHg
